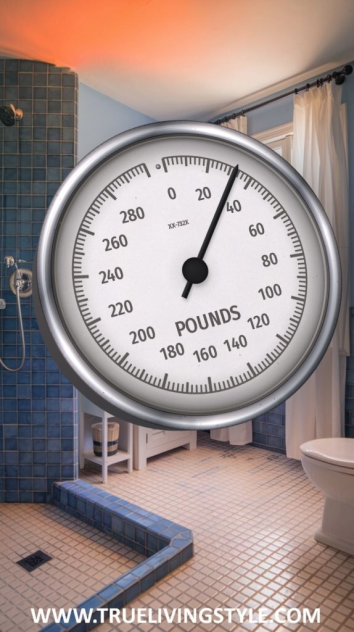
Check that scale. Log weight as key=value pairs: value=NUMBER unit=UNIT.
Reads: value=32 unit=lb
